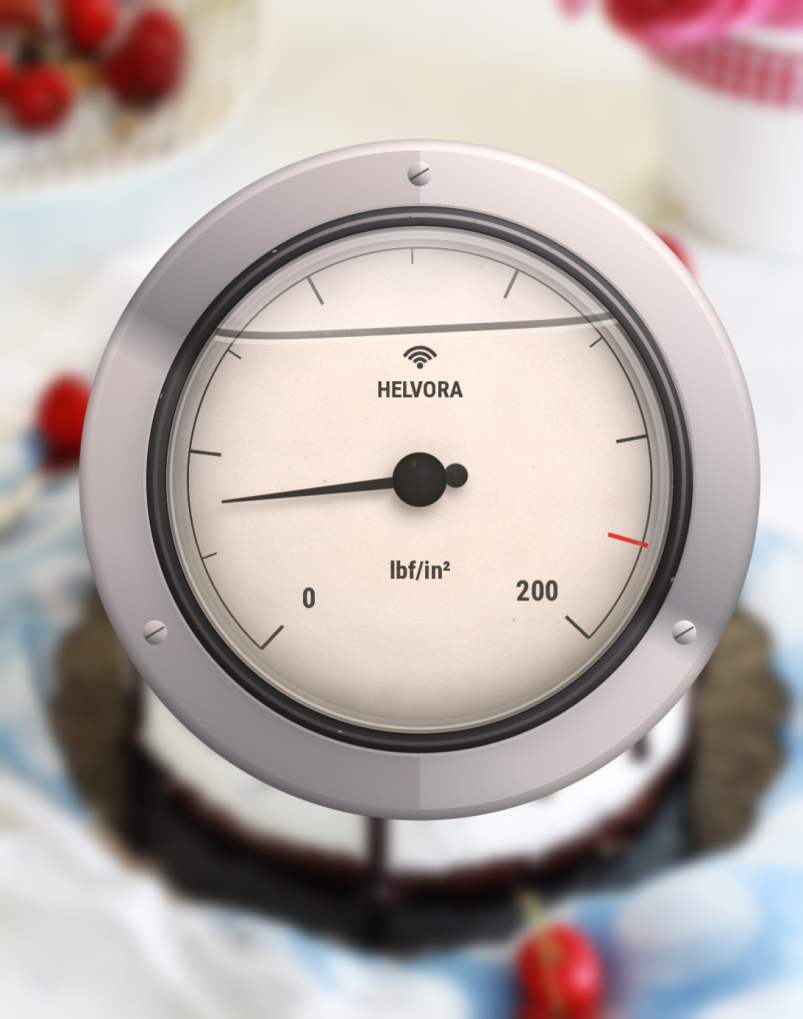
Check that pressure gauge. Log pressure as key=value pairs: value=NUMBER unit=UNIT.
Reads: value=30 unit=psi
